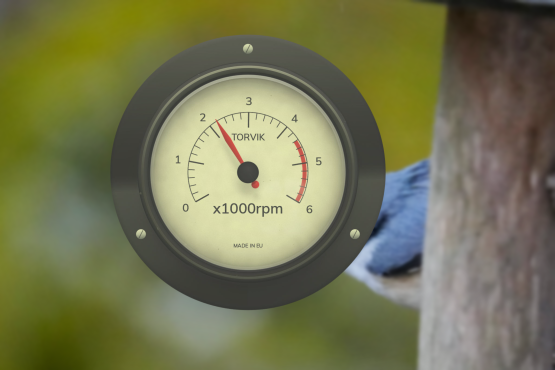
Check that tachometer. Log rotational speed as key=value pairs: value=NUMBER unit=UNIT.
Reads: value=2200 unit=rpm
